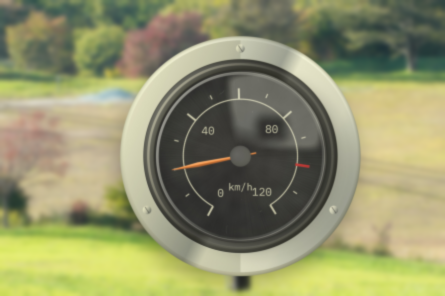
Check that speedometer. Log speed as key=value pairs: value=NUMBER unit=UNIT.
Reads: value=20 unit=km/h
